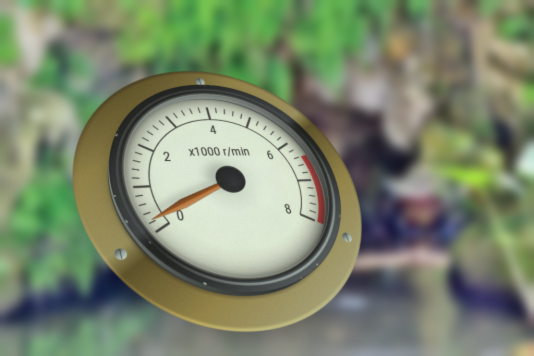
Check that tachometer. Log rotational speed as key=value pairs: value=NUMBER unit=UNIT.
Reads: value=200 unit=rpm
